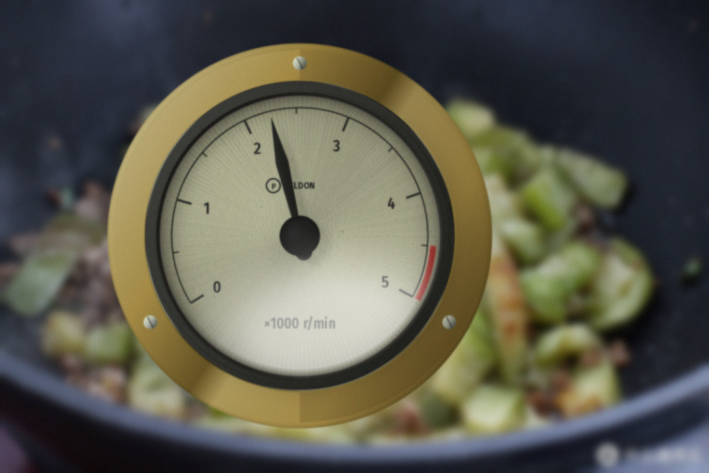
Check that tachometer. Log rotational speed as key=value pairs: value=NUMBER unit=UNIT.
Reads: value=2250 unit=rpm
